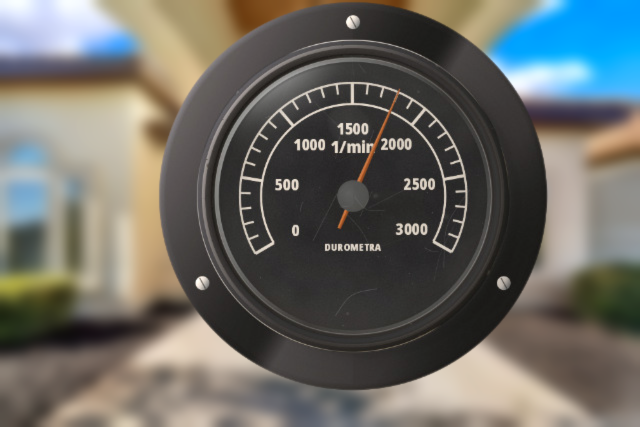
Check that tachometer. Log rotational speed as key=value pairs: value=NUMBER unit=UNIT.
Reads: value=1800 unit=rpm
